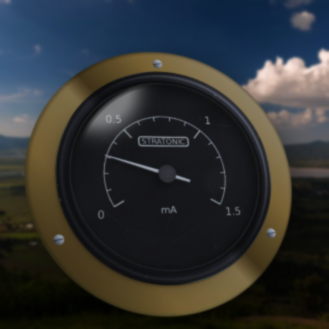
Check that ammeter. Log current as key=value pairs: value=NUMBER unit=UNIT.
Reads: value=0.3 unit=mA
